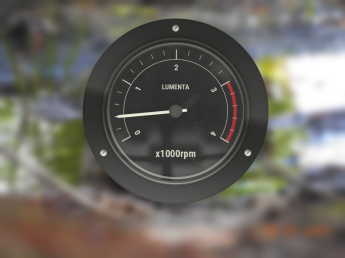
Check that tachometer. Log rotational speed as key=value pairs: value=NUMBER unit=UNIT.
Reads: value=400 unit=rpm
